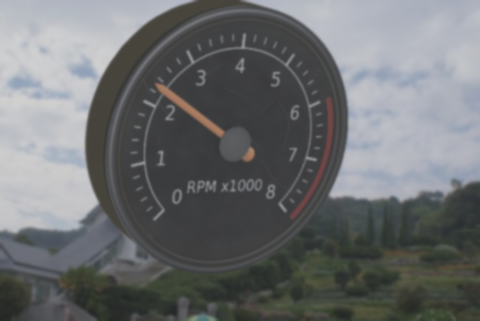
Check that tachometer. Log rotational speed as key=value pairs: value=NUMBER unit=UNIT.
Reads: value=2300 unit=rpm
